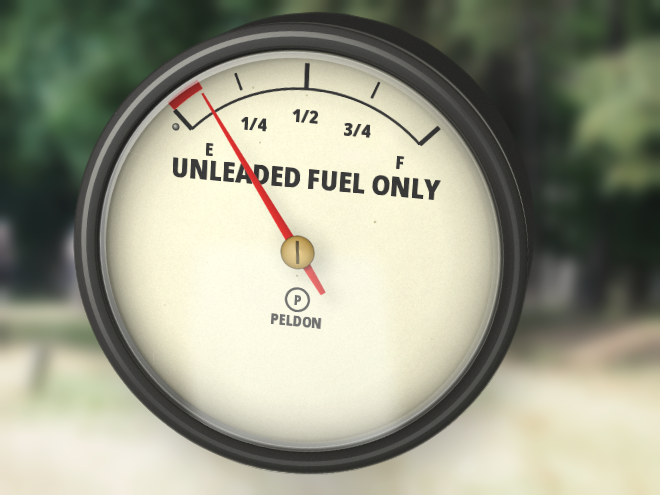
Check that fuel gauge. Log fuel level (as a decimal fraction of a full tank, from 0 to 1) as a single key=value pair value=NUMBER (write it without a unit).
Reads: value=0.125
